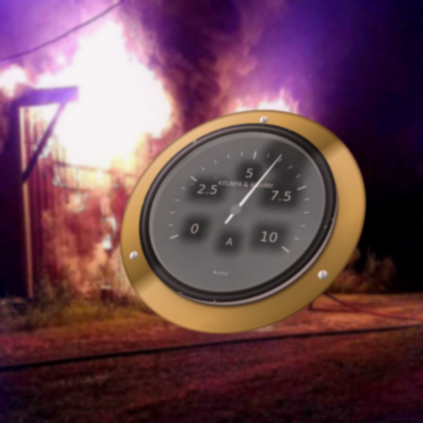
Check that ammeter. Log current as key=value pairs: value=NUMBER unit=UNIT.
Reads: value=6 unit=A
